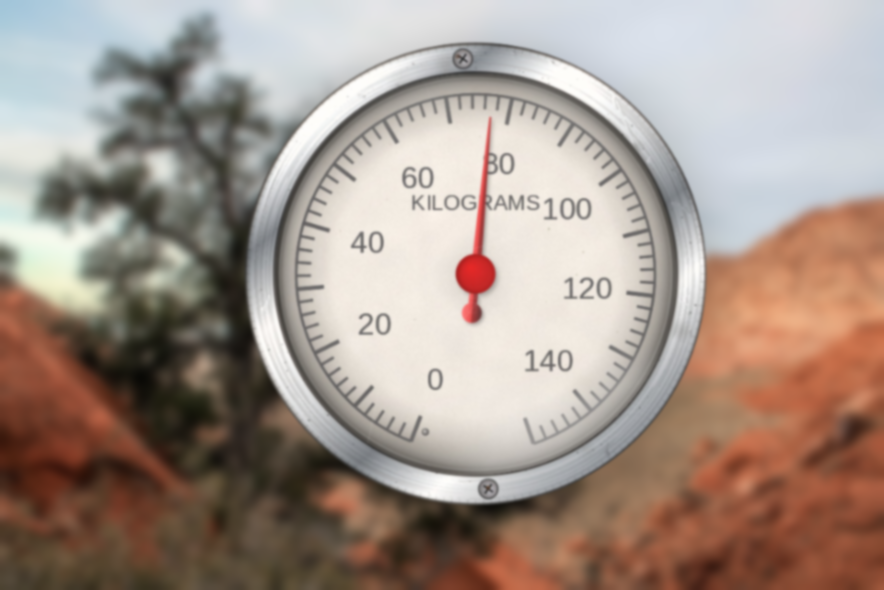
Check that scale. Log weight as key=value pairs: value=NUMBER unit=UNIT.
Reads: value=77 unit=kg
